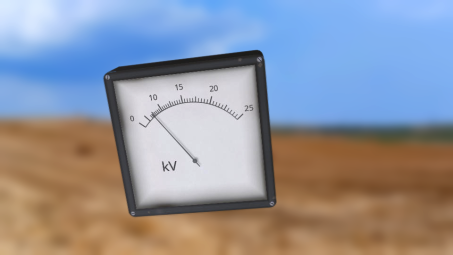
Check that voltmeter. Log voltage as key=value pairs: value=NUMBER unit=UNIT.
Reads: value=7.5 unit=kV
